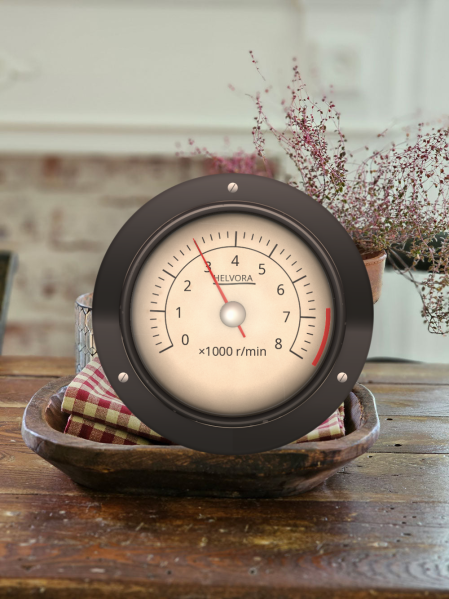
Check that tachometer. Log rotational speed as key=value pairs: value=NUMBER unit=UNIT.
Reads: value=3000 unit=rpm
